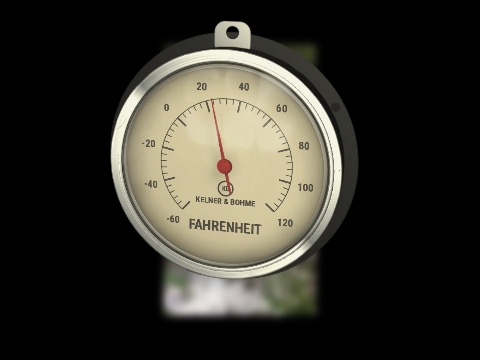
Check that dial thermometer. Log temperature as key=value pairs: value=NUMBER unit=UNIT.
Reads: value=24 unit=°F
